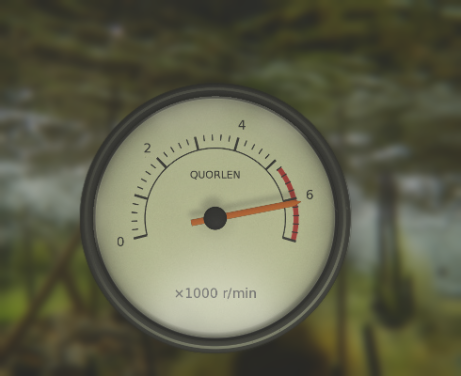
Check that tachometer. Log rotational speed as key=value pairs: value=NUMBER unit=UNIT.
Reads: value=6100 unit=rpm
